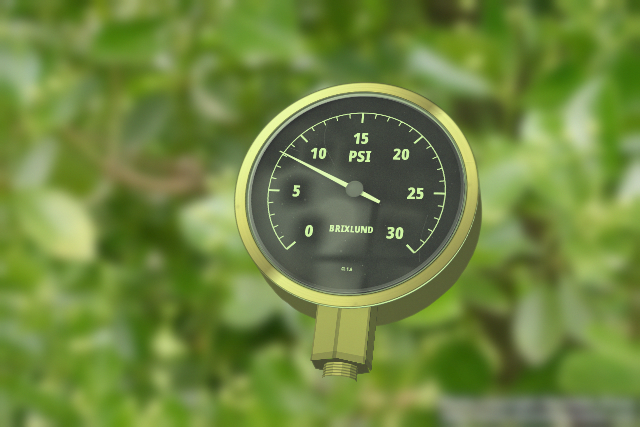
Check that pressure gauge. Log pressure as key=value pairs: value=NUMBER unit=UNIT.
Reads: value=8 unit=psi
